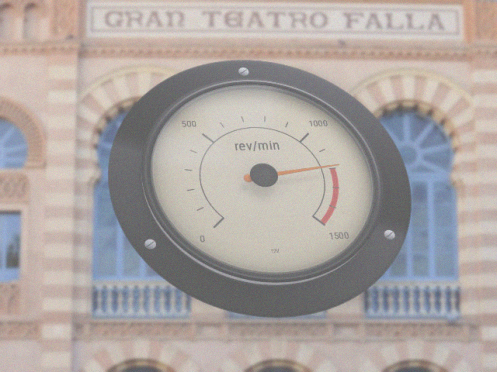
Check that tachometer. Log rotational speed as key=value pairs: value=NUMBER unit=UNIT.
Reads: value=1200 unit=rpm
